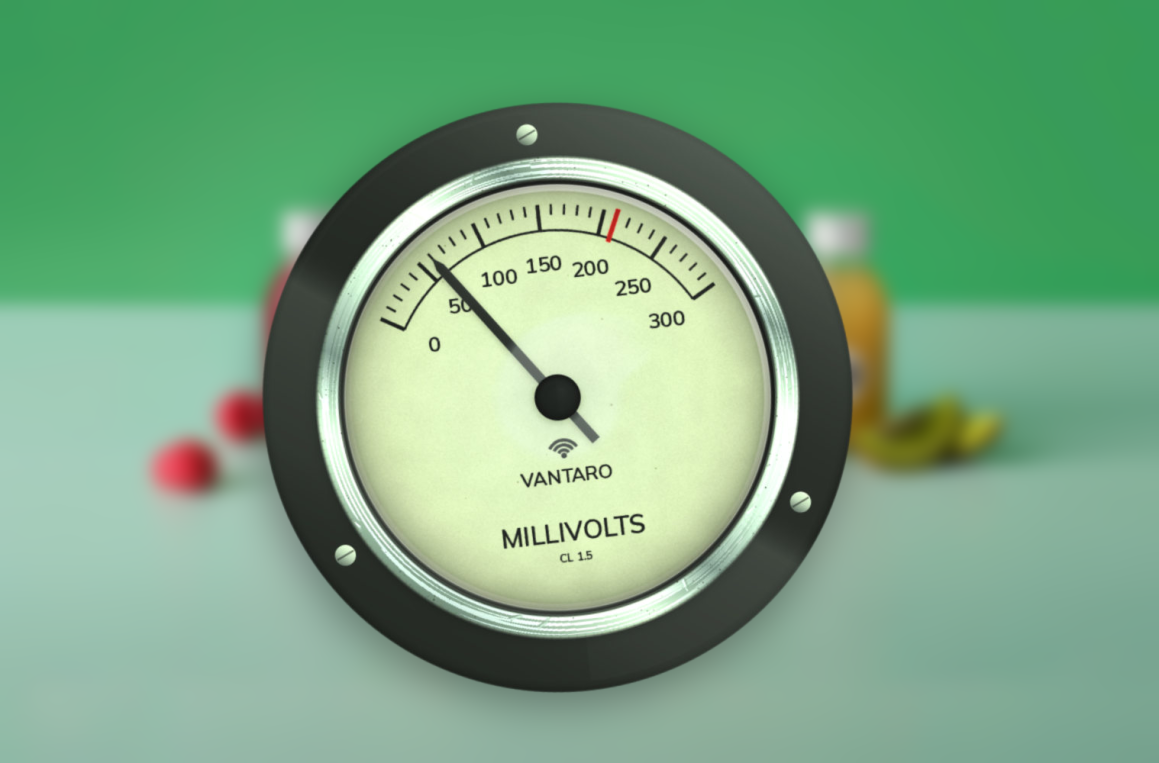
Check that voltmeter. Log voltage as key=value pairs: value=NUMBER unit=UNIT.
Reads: value=60 unit=mV
